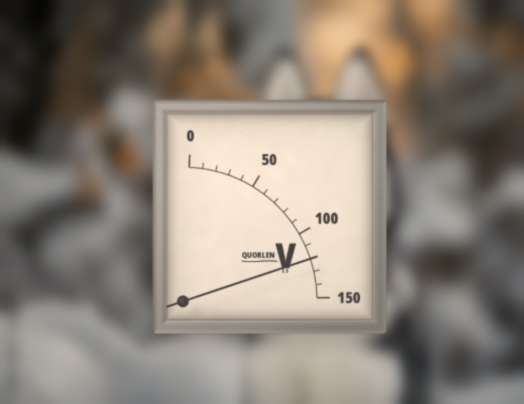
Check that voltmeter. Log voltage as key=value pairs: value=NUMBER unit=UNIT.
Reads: value=120 unit=V
